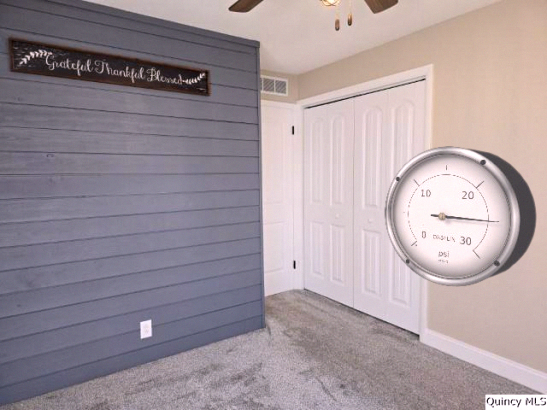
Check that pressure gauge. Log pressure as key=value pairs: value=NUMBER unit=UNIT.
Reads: value=25 unit=psi
